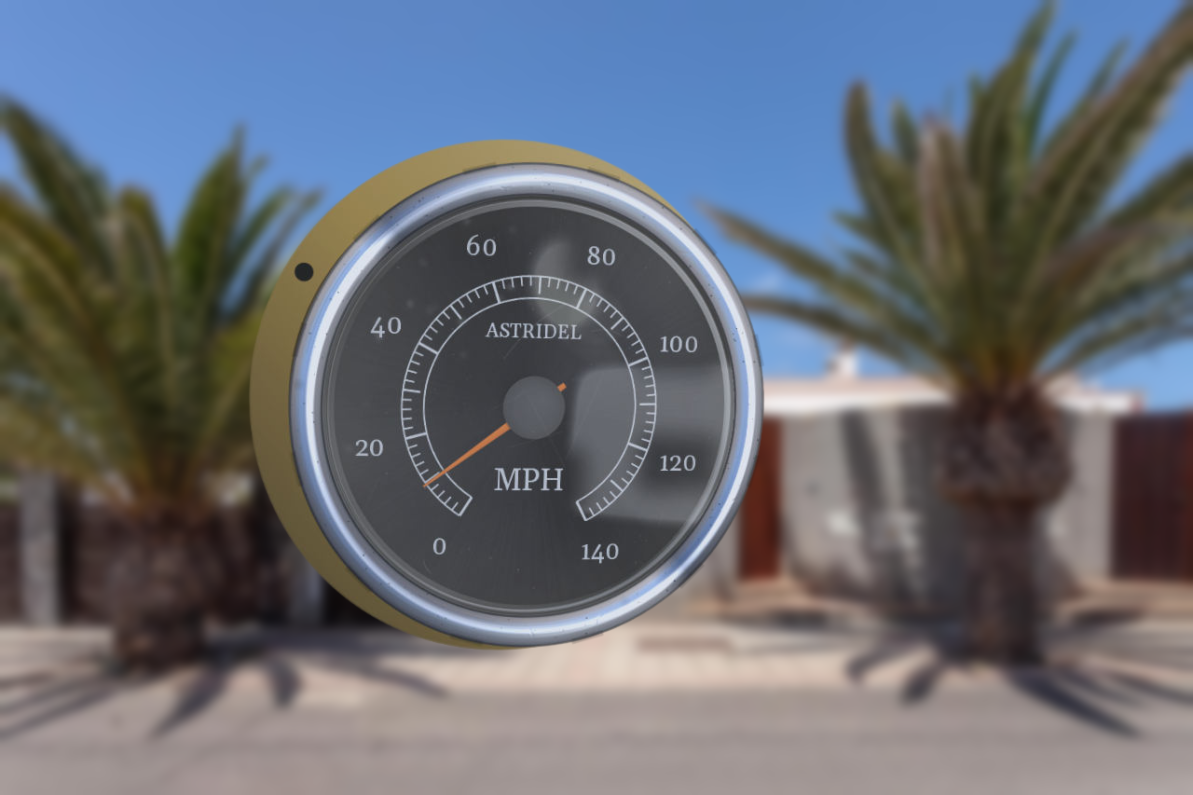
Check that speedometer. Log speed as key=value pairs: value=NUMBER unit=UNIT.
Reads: value=10 unit=mph
